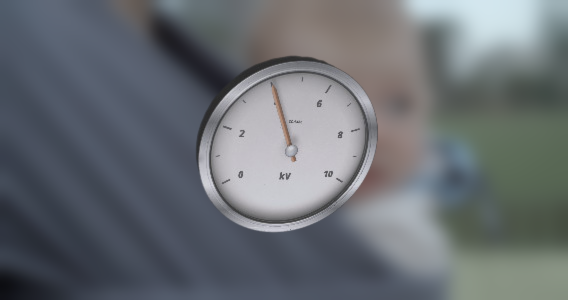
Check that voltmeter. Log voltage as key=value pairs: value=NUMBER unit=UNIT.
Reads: value=4 unit=kV
